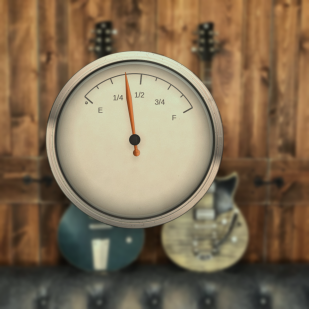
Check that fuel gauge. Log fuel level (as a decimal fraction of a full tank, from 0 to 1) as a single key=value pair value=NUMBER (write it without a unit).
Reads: value=0.375
